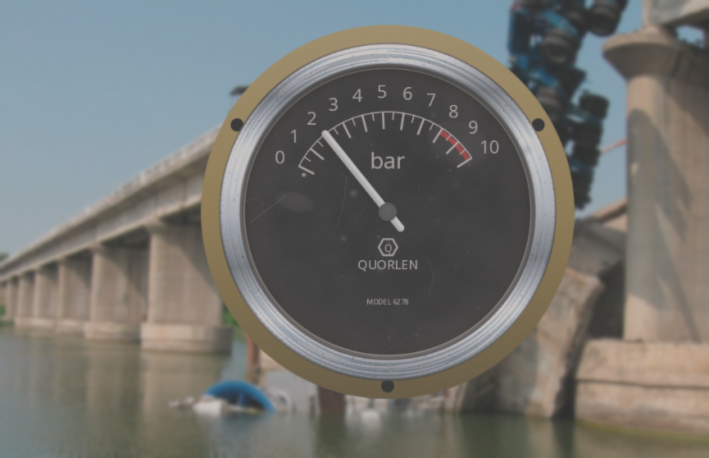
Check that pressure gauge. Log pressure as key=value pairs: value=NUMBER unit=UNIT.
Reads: value=2 unit=bar
